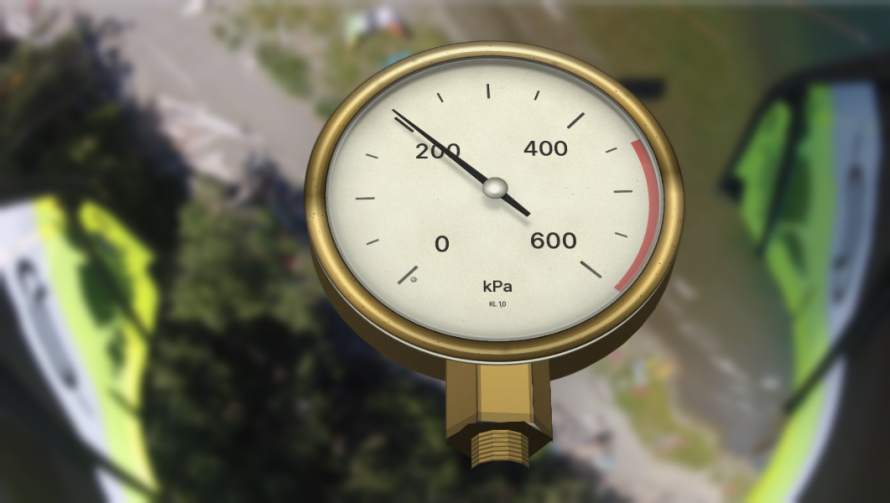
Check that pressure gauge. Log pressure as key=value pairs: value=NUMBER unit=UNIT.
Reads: value=200 unit=kPa
